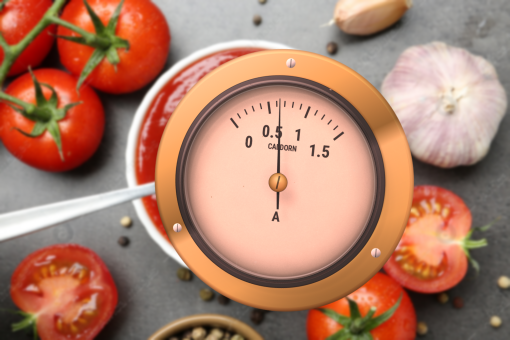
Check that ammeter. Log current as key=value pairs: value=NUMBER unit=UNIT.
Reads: value=0.65 unit=A
